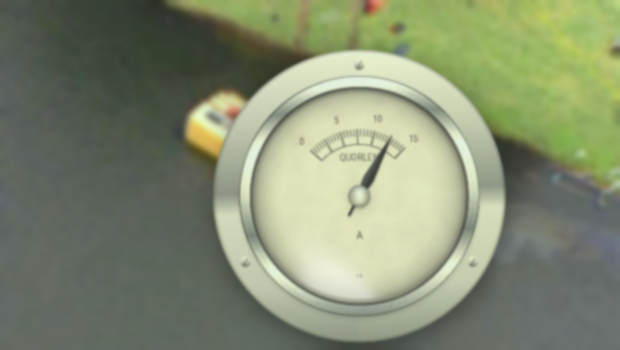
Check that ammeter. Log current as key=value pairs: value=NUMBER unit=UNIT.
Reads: value=12.5 unit=A
